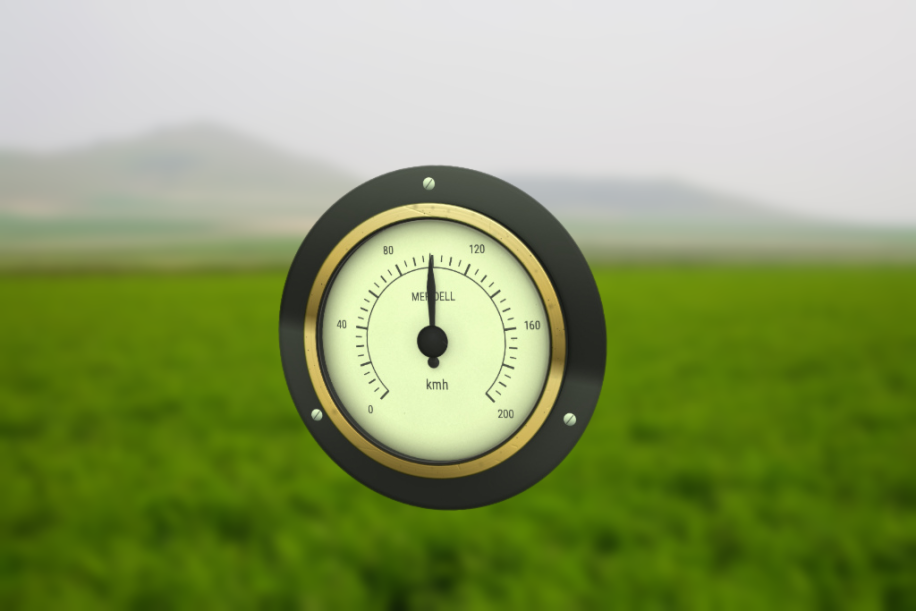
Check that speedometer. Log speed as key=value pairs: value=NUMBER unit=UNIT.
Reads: value=100 unit=km/h
